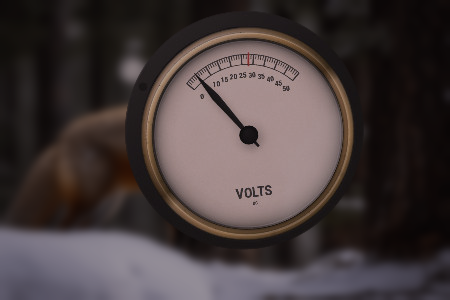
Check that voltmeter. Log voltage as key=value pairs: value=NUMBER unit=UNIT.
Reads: value=5 unit=V
